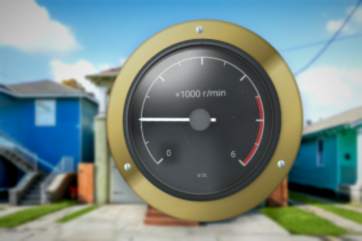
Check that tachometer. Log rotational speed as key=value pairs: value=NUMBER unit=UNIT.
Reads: value=1000 unit=rpm
